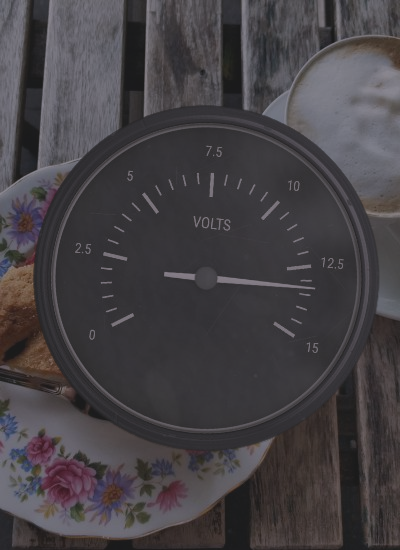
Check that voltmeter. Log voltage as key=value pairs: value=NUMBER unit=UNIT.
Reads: value=13.25 unit=V
